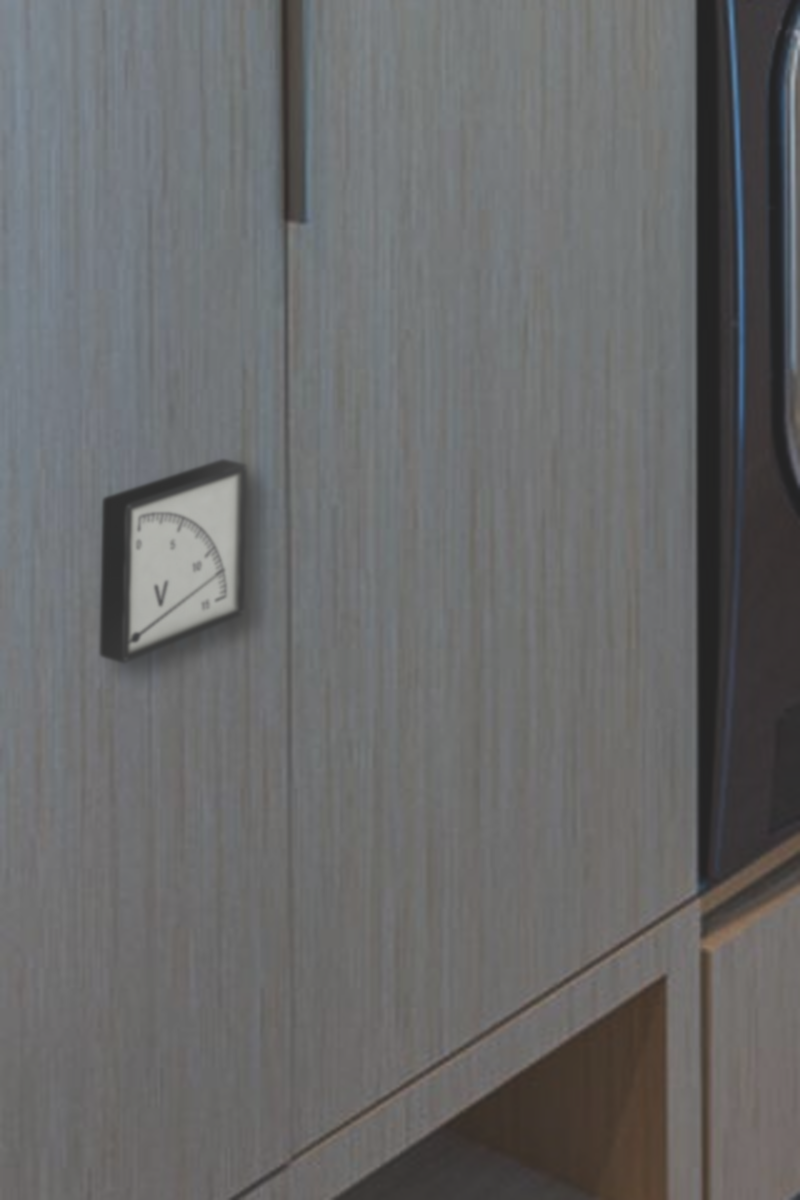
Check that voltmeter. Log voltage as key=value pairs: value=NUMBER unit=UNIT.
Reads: value=12.5 unit=V
